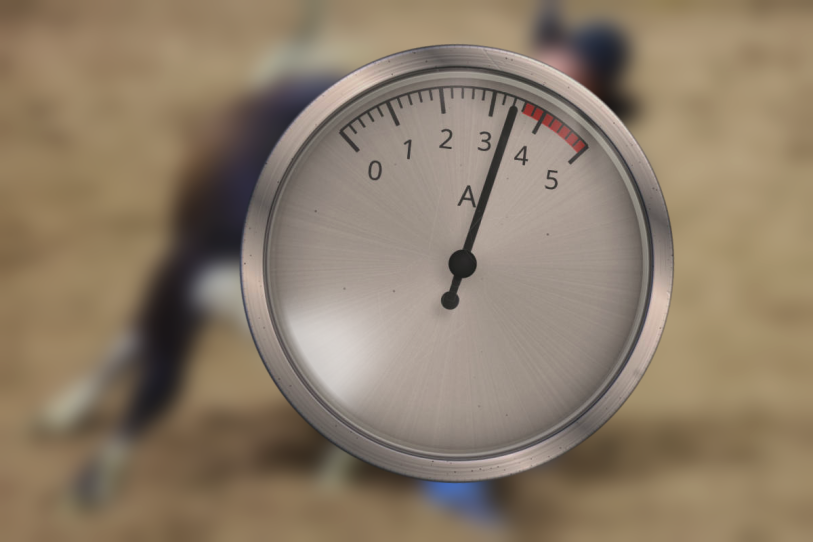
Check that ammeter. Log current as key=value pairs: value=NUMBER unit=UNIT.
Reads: value=3.4 unit=A
